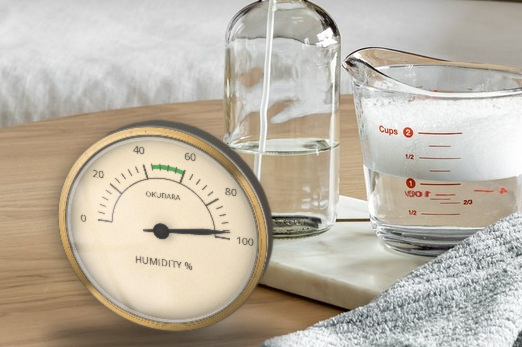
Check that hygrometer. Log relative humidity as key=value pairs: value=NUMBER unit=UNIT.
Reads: value=96 unit=%
